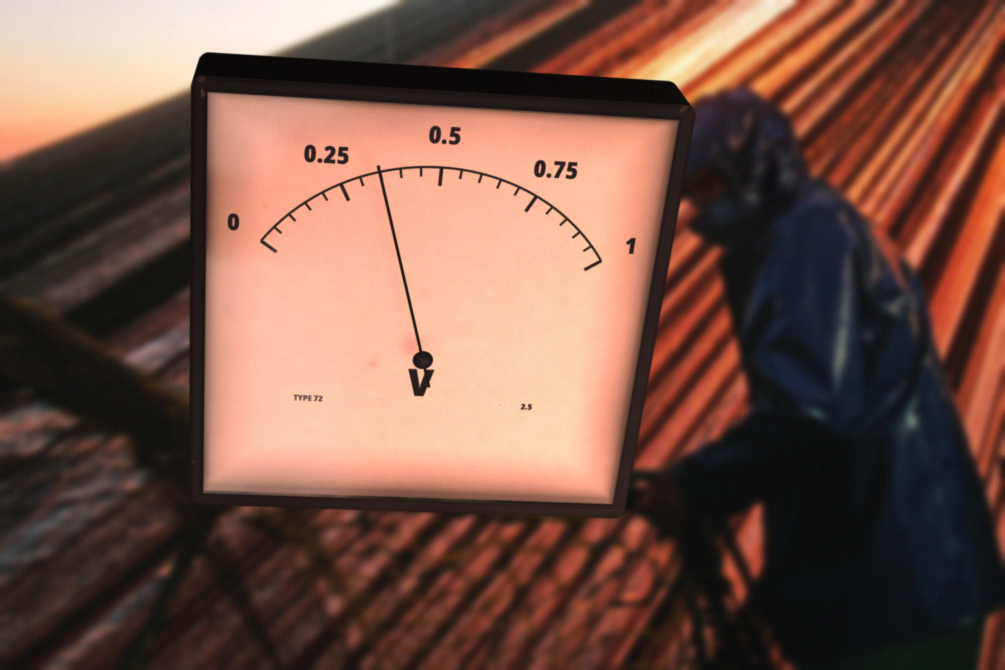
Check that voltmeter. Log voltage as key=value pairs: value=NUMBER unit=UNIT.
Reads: value=0.35 unit=V
